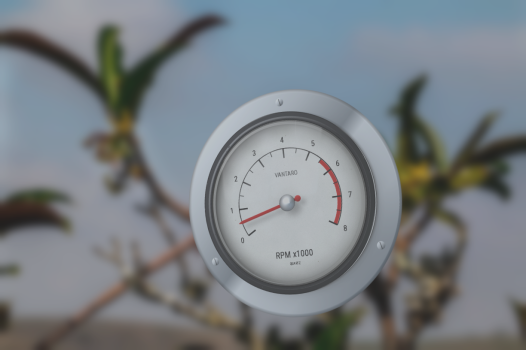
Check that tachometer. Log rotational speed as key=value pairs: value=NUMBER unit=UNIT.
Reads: value=500 unit=rpm
